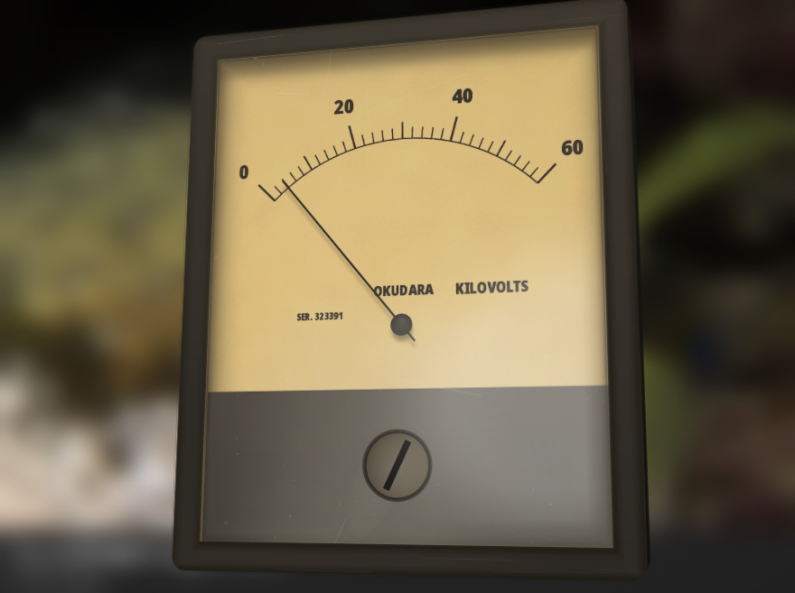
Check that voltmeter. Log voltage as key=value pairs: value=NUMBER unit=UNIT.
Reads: value=4 unit=kV
